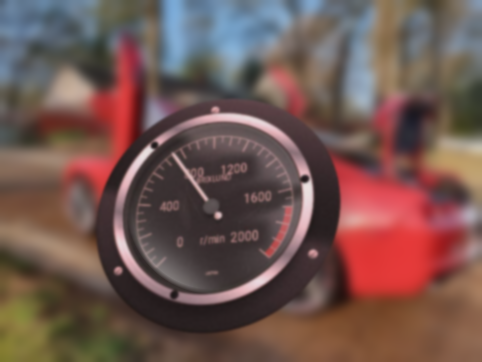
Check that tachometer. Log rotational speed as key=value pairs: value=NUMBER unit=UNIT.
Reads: value=750 unit=rpm
